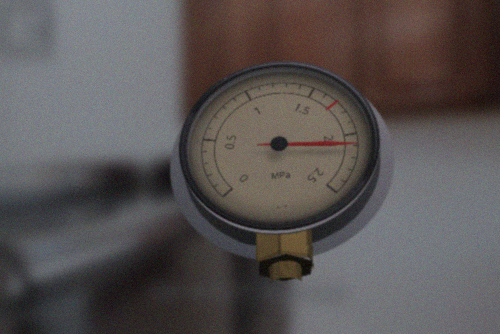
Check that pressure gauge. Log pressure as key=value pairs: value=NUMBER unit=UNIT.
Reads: value=2.1 unit=MPa
